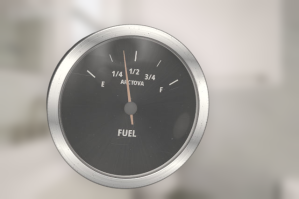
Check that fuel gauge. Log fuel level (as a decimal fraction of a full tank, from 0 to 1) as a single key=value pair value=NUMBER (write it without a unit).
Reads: value=0.375
